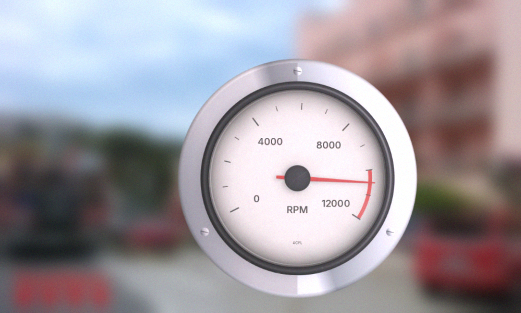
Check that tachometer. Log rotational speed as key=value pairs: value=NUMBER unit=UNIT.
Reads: value=10500 unit=rpm
